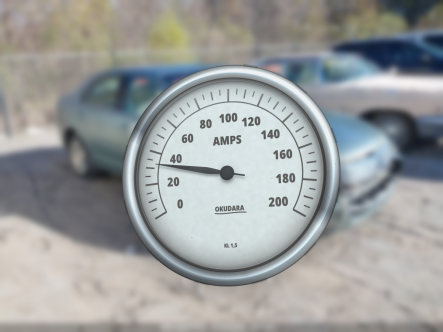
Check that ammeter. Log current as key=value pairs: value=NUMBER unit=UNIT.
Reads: value=32.5 unit=A
